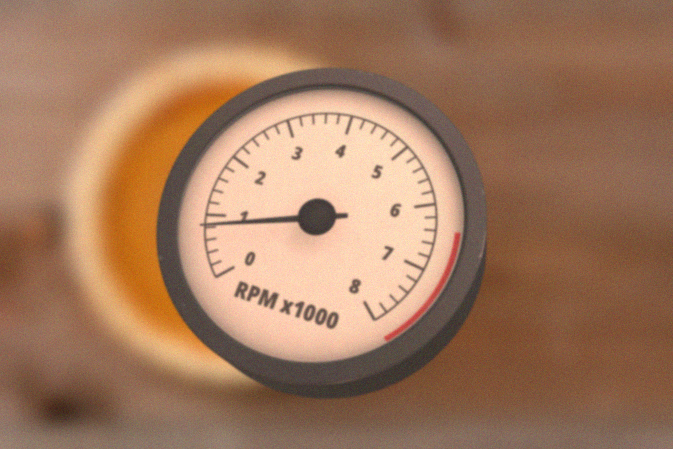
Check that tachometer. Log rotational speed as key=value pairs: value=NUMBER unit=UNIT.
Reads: value=800 unit=rpm
